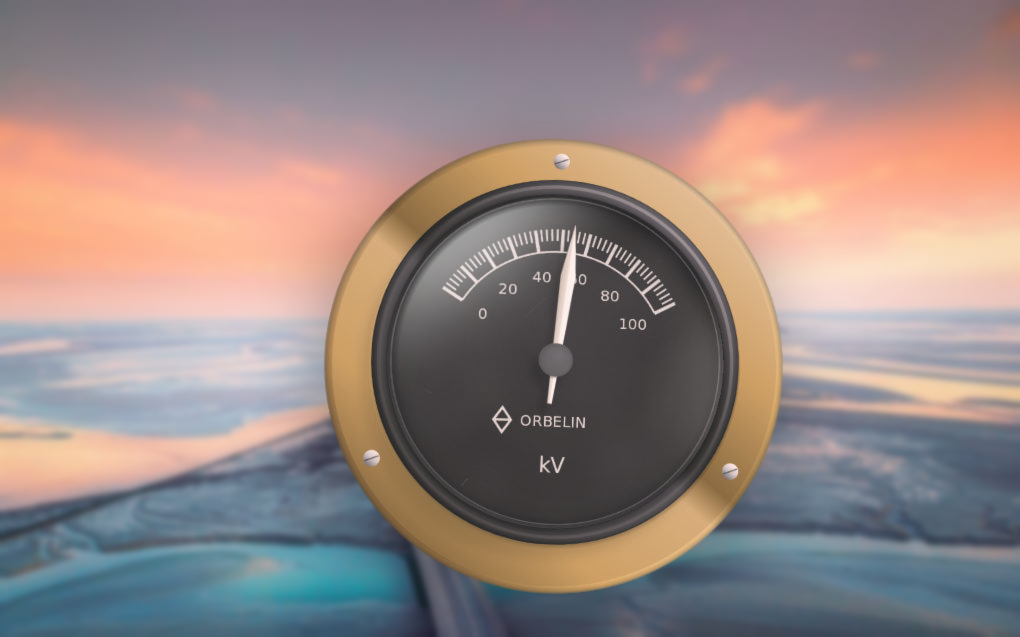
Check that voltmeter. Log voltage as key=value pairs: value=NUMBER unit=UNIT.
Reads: value=54 unit=kV
